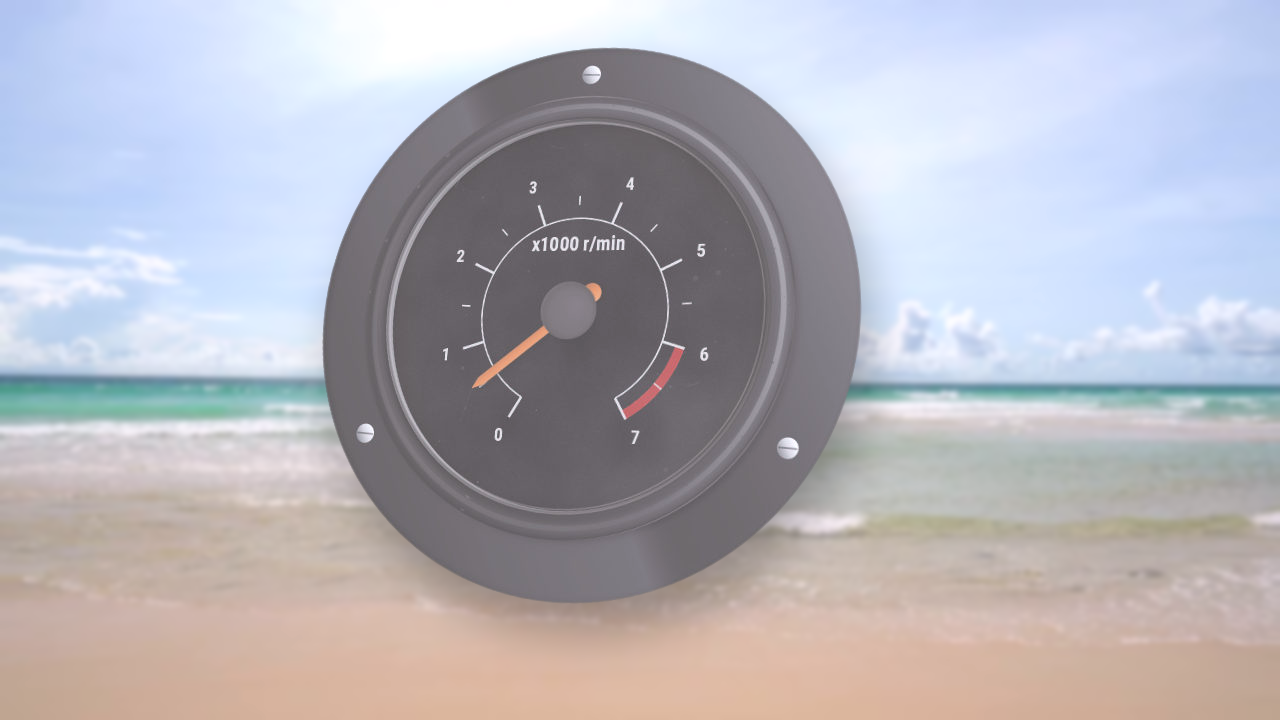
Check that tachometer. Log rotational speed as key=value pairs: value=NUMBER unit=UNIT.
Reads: value=500 unit=rpm
